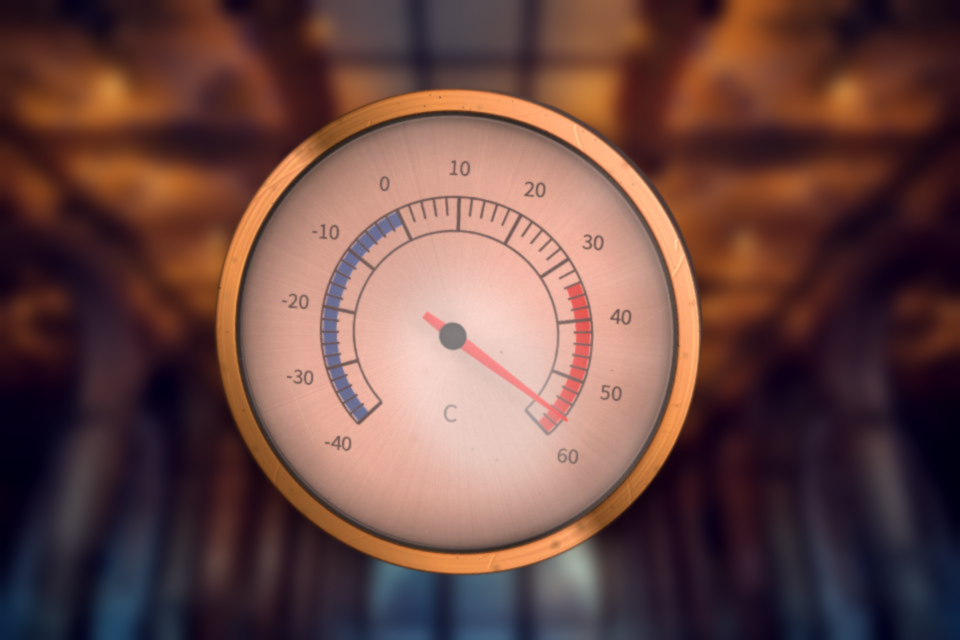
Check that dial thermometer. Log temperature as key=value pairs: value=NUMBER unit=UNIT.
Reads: value=56 unit=°C
